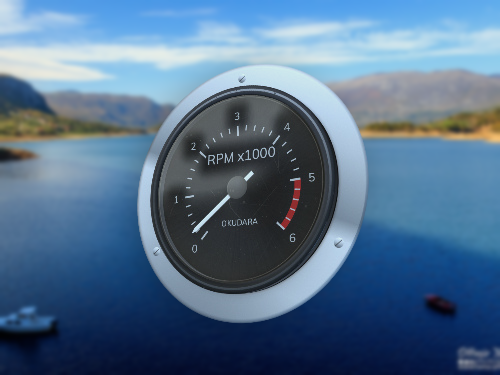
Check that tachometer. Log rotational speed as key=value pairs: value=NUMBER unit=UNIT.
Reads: value=200 unit=rpm
